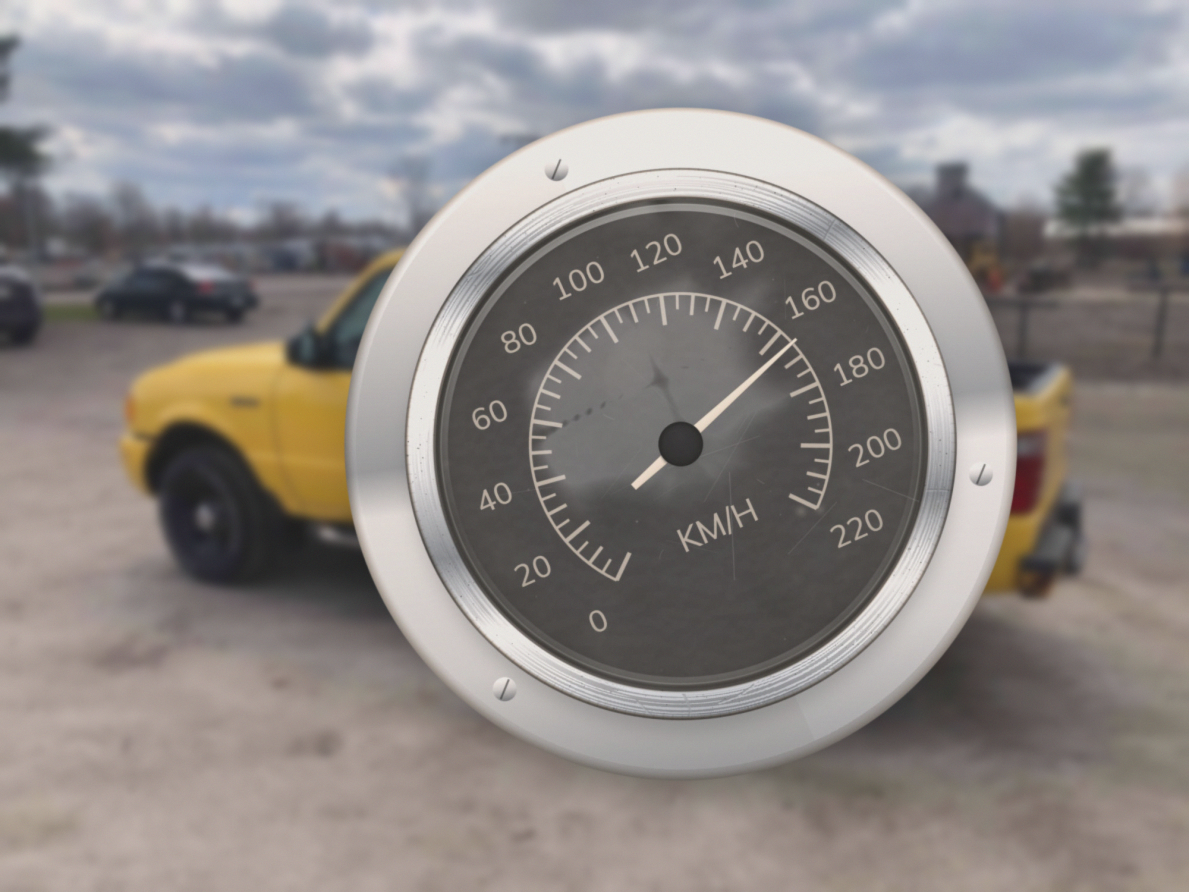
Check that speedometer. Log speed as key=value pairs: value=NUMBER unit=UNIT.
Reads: value=165 unit=km/h
